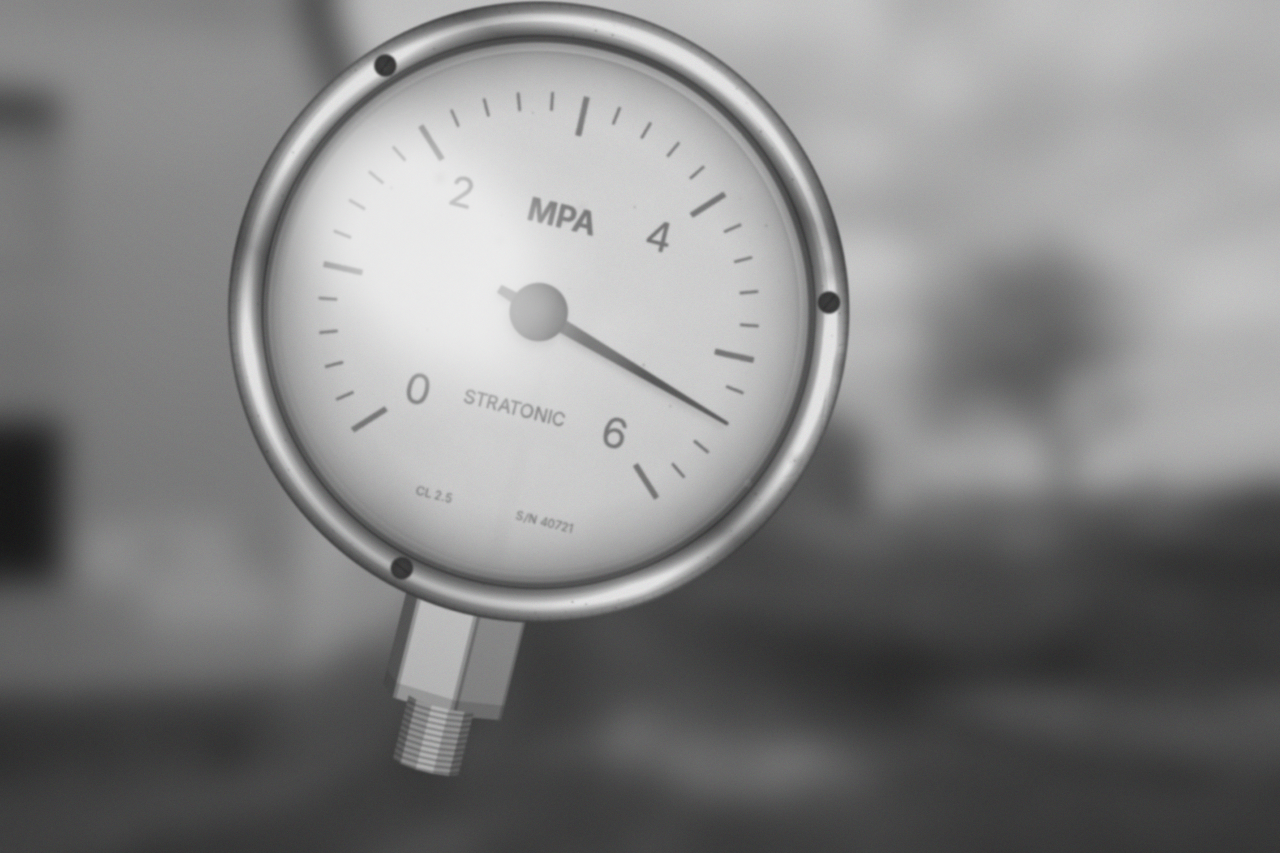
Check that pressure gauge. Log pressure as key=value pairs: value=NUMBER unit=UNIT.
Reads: value=5.4 unit=MPa
